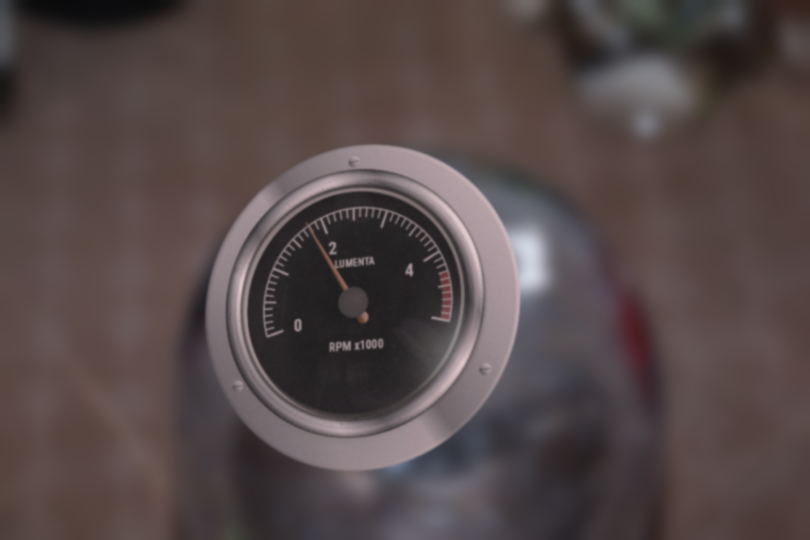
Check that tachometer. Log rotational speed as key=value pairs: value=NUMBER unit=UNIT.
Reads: value=1800 unit=rpm
